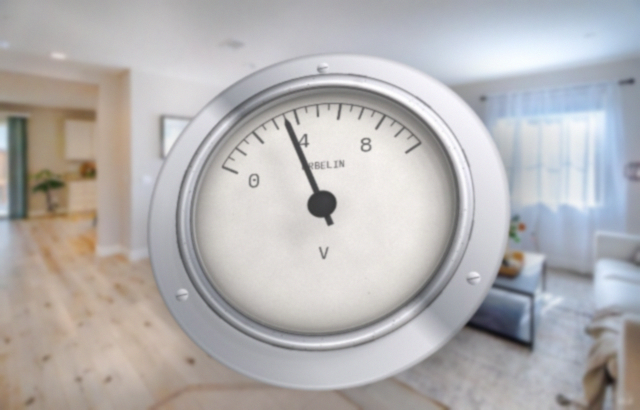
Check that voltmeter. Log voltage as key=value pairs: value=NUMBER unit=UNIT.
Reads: value=3.5 unit=V
